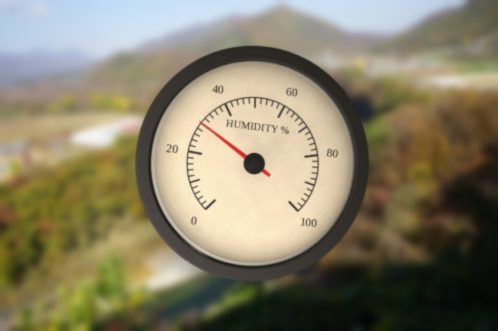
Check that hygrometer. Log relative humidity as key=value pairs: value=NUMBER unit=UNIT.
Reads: value=30 unit=%
